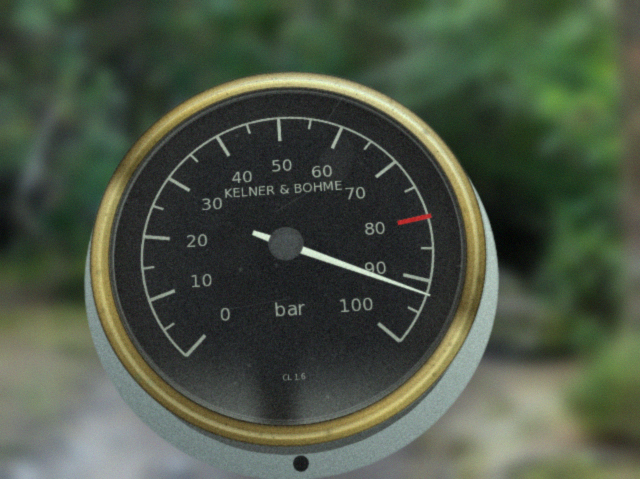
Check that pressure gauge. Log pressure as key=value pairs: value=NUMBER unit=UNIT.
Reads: value=92.5 unit=bar
